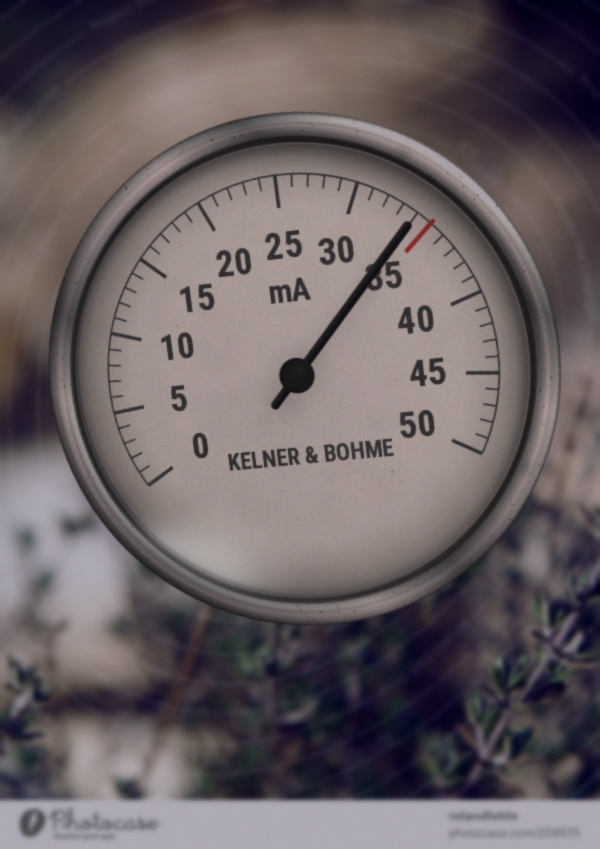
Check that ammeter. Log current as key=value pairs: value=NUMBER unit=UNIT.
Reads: value=34 unit=mA
